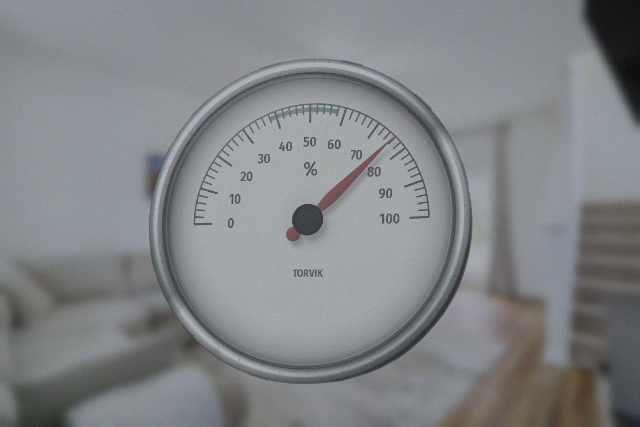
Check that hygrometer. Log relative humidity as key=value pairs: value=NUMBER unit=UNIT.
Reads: value=76 unit=%
